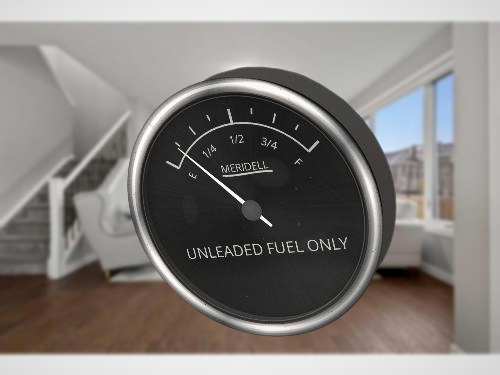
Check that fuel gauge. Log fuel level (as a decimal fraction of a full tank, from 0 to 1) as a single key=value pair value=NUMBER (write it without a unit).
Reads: value=0.125
